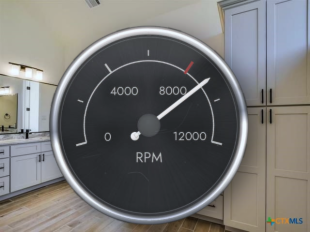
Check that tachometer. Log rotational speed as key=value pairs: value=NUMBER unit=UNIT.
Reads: value=9000 unit=rpm
